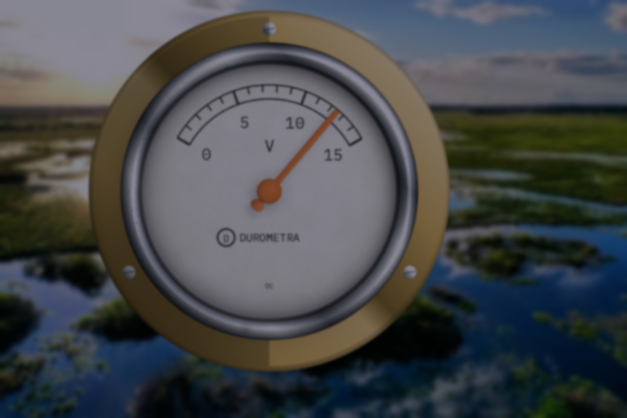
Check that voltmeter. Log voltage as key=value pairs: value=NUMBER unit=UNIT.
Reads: value=12.5 unit=V
